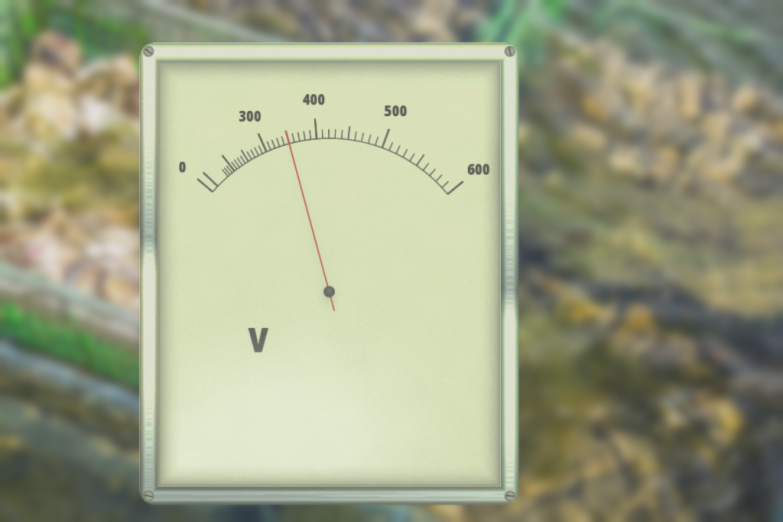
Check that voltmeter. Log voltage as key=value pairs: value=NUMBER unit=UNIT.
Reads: value=350 unit=V
